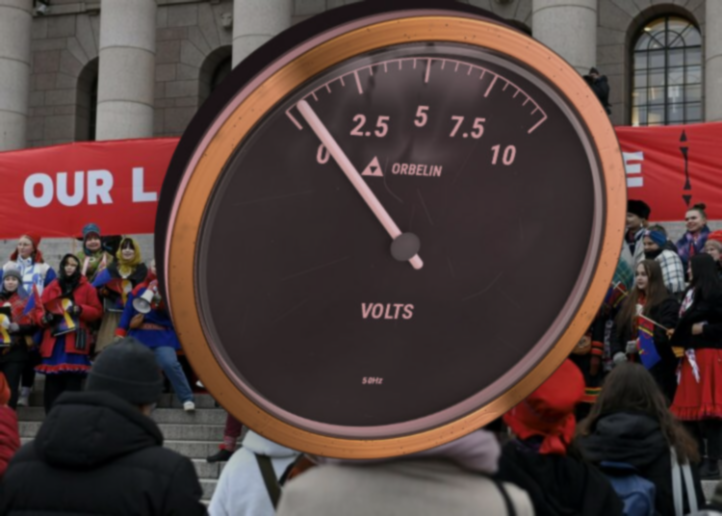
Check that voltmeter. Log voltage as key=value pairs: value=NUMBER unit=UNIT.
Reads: value=0.5 unit=V
